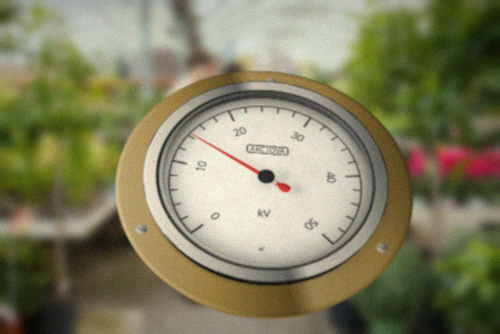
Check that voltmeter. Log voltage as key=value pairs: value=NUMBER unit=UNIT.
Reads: value=14 unit=kV
